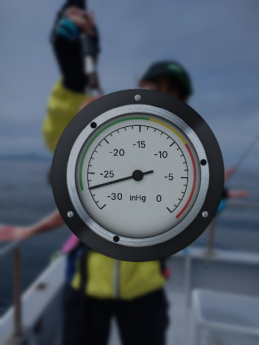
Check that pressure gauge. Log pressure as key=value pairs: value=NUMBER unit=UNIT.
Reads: value=-27 unit=inHg
